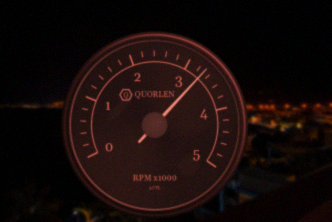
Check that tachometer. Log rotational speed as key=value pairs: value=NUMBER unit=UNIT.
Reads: value=3300 unit=rpm
